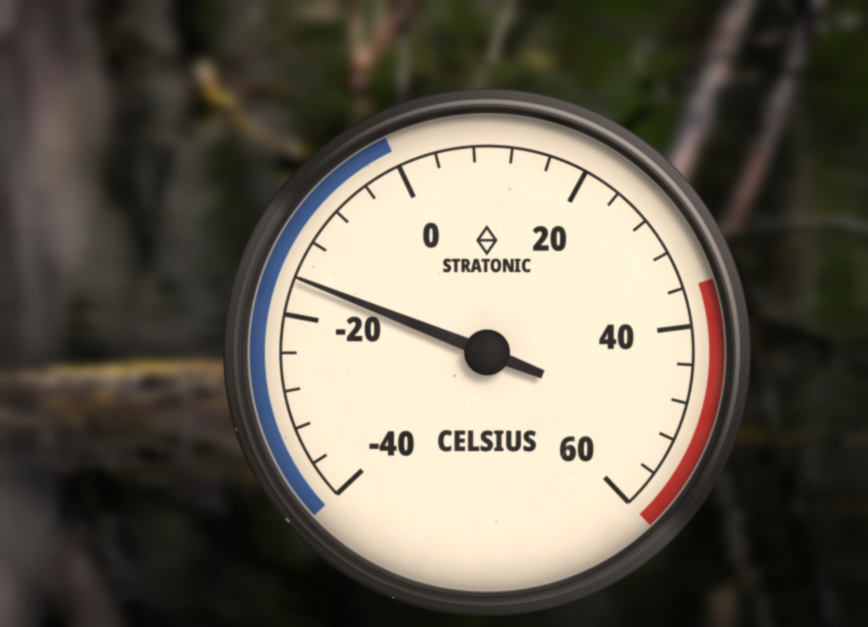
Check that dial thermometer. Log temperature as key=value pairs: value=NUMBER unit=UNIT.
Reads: value=-16 unit=°C
